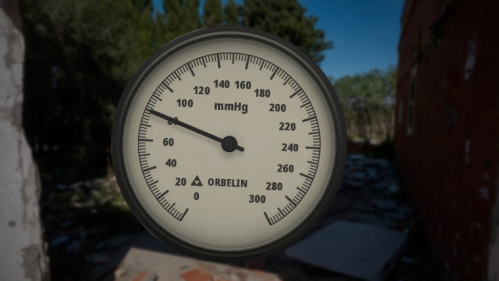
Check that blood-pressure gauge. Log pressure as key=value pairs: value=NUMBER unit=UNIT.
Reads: value=80 unit=mmHg
